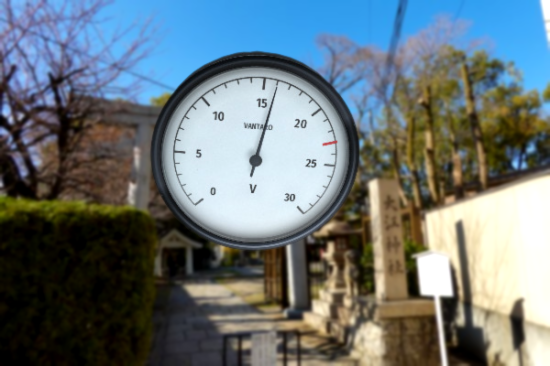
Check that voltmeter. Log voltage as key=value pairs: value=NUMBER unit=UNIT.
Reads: value=16 unit=V
